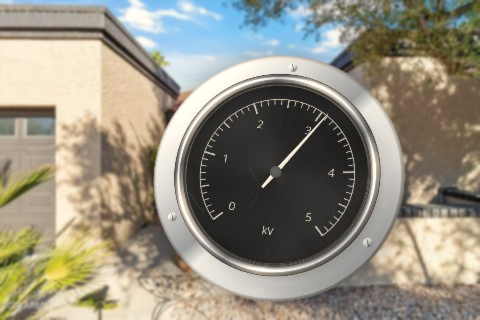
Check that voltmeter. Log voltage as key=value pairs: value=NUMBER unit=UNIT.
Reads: value=3.1 unit=kV
